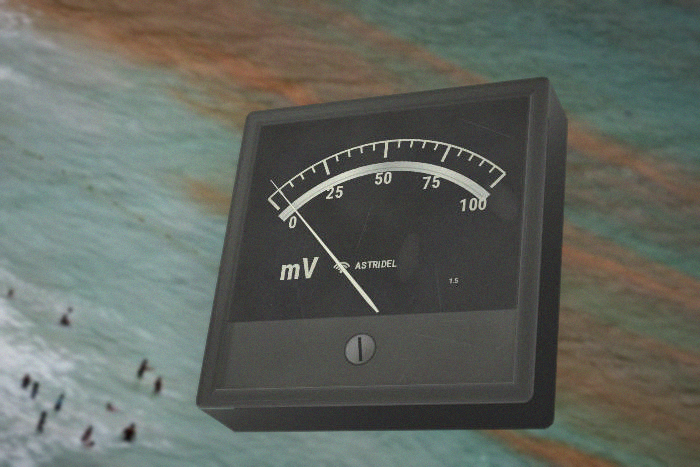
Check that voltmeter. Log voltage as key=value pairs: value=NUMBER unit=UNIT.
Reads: value=5 unit=mV
